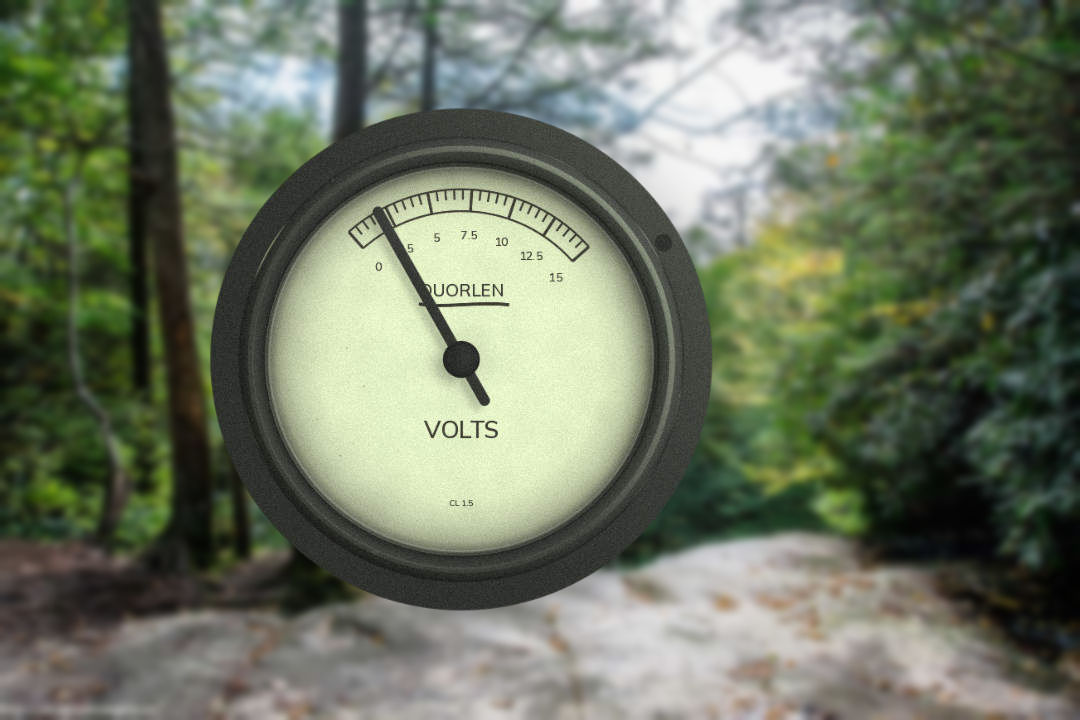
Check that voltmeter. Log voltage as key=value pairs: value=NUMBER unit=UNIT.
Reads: value=2 unit=V
